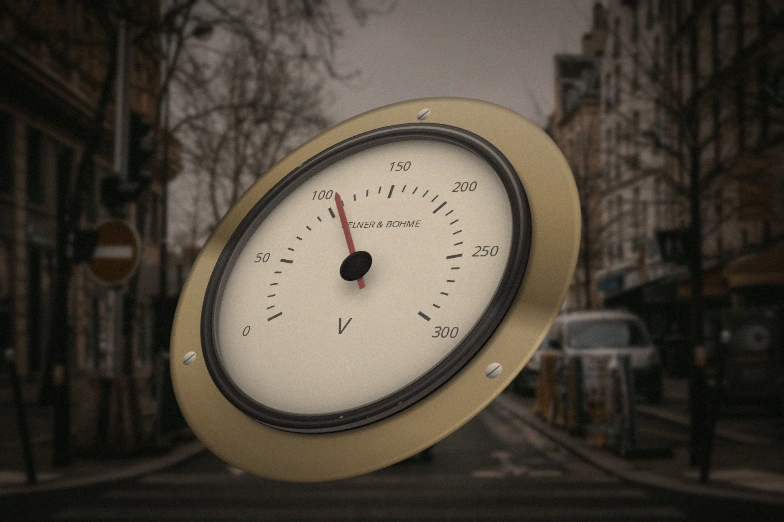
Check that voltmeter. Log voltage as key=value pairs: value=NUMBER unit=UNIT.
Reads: value=110 unit=V
